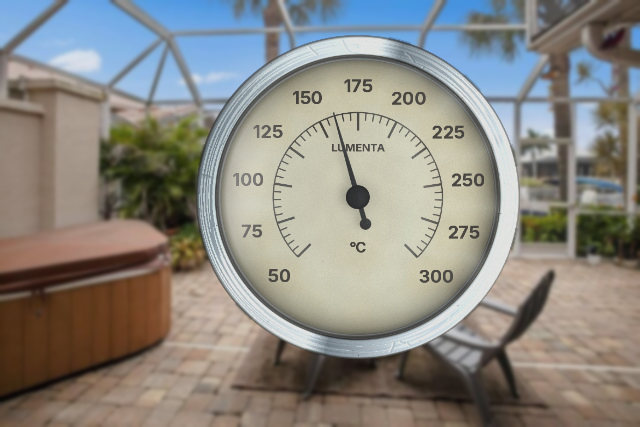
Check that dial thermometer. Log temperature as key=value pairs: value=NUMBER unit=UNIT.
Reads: value=160 unit=°C
